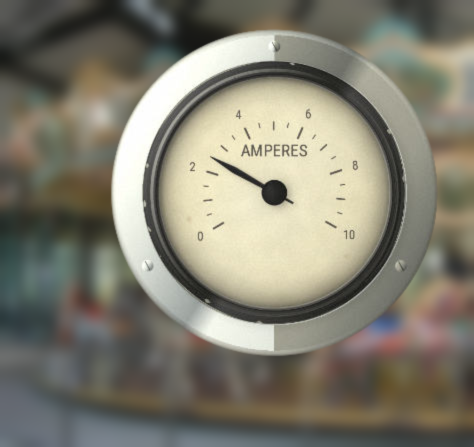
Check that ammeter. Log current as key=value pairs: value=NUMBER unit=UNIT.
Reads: value=2.5 unit=A
